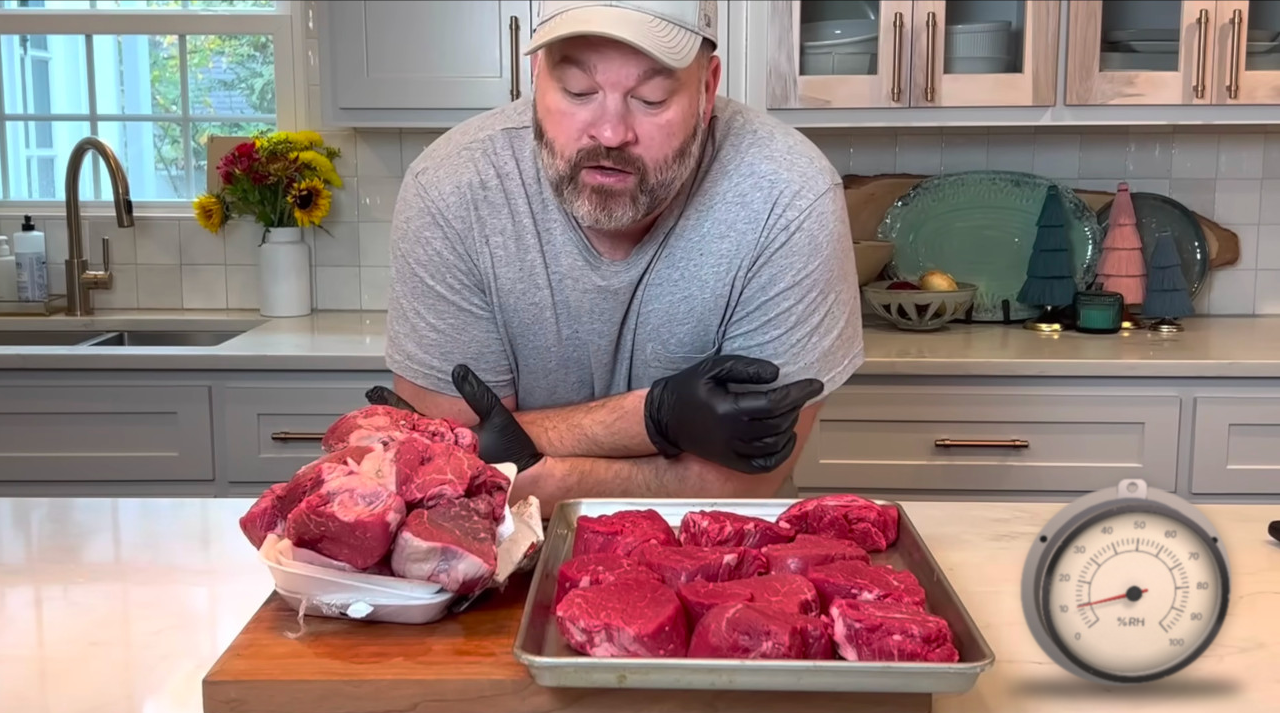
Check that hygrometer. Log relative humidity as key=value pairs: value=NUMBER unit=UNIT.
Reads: value=10 unit=%
